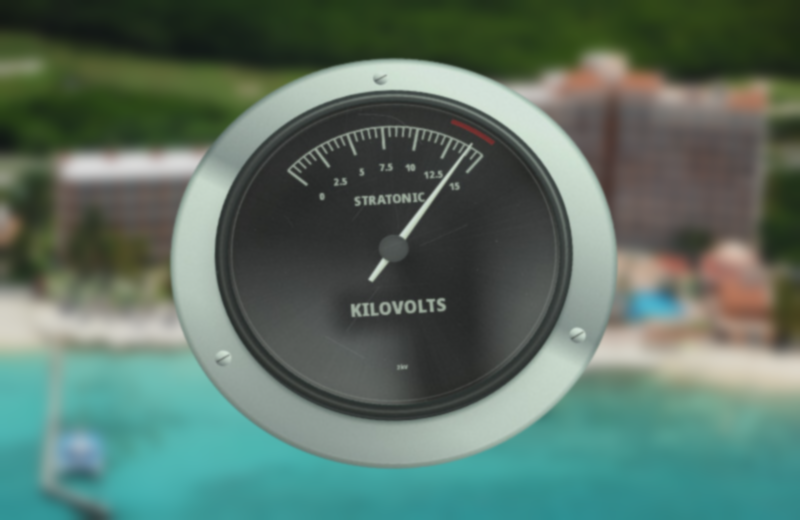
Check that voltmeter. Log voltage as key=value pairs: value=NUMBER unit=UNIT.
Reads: value=14 unit=kV
